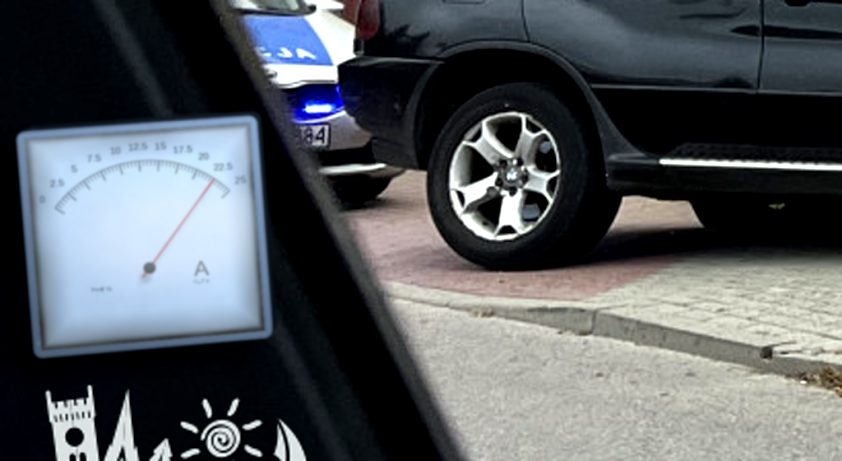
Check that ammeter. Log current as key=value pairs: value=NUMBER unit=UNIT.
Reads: value=22.5 unit=A
